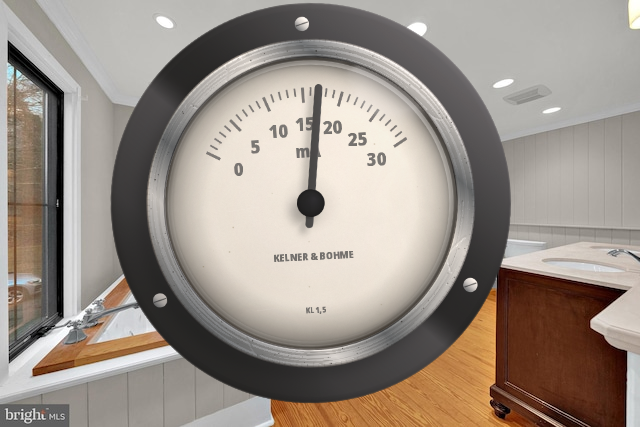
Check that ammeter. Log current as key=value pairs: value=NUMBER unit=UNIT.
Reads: value=17 unit=mA
